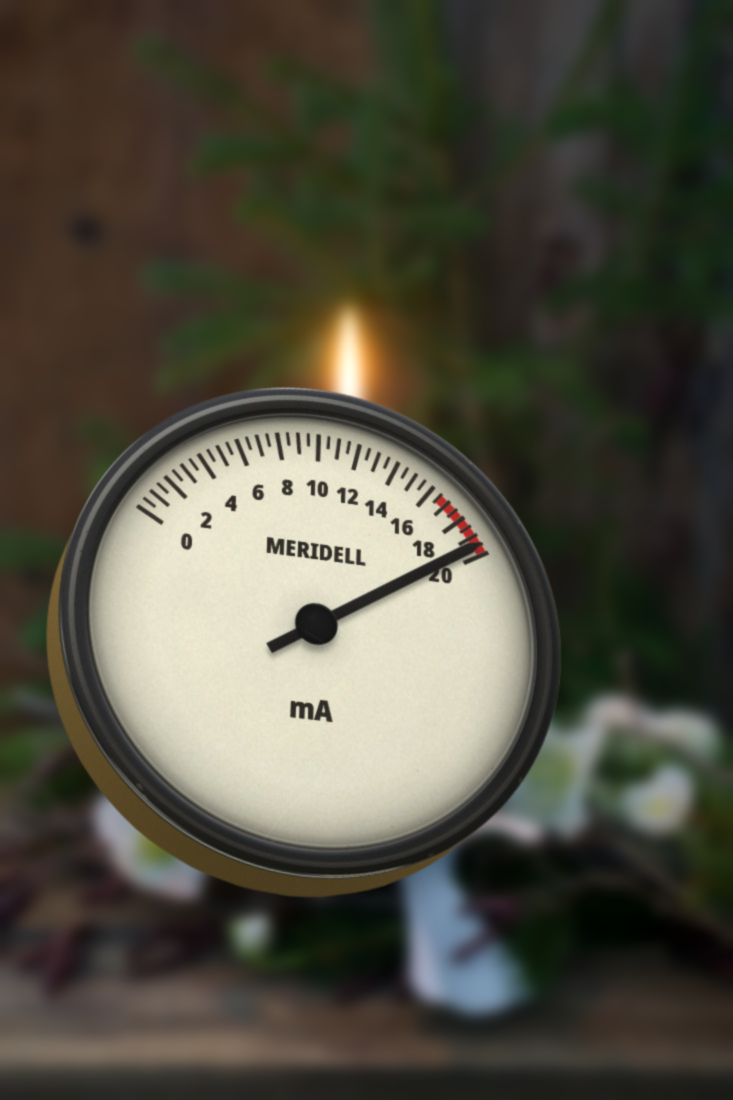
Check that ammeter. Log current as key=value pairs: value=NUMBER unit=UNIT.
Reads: value=19.5 unit=mA
